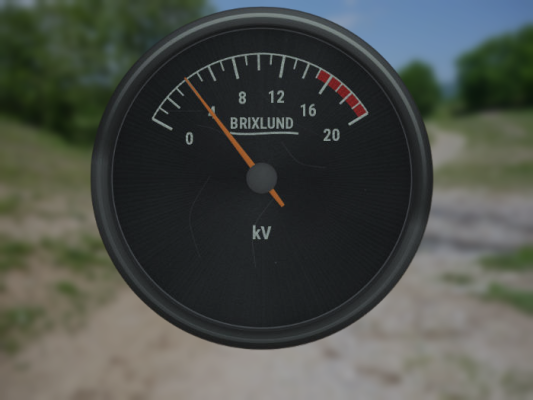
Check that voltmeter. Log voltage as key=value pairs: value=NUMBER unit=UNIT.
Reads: value=4 unit=kV
